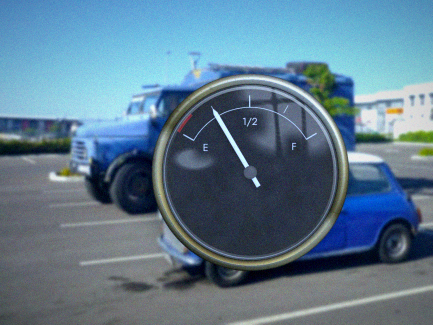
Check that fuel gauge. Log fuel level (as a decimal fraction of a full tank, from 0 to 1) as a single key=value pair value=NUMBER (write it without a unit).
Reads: value=0.25
